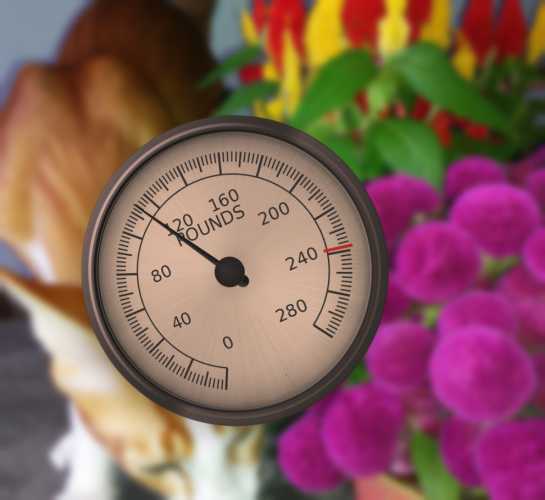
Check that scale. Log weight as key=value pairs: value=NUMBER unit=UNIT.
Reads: value=114 unit=lb
